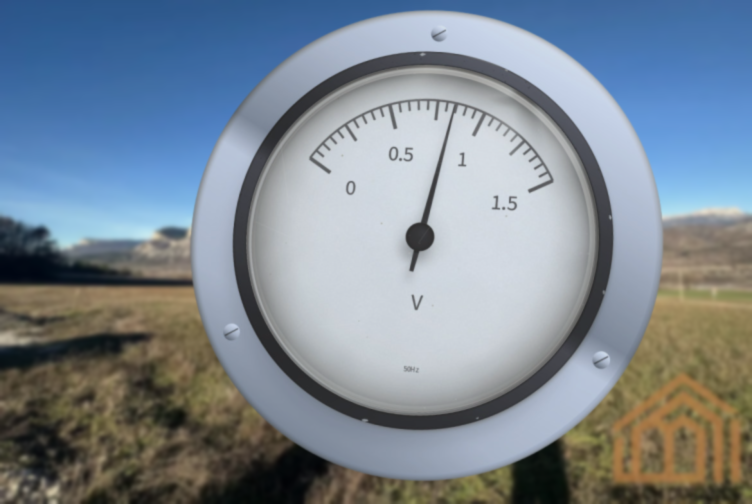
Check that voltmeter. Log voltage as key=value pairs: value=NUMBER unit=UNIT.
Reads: value=0.85 unit=V
